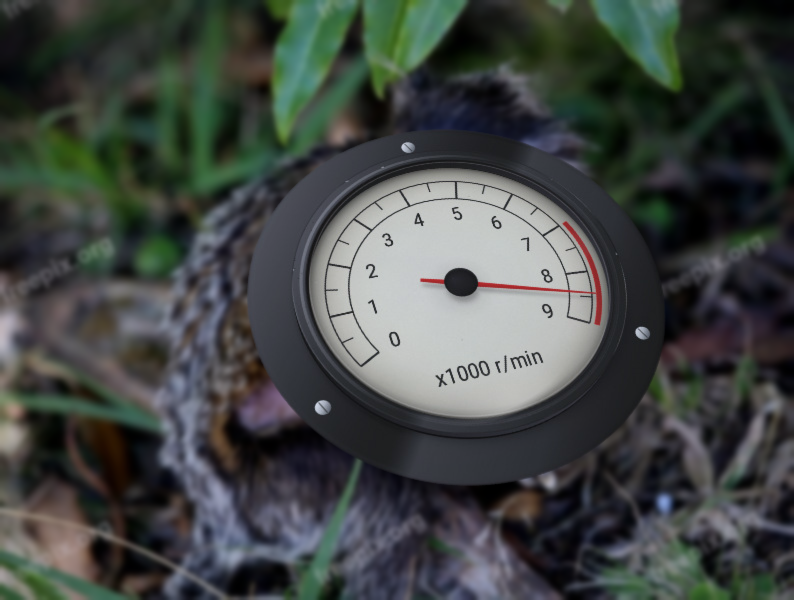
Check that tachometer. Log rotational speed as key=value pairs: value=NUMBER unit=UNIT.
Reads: value=8500 unit=rpm
